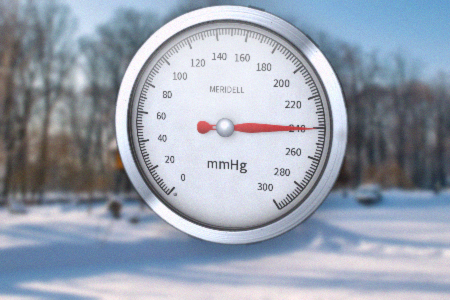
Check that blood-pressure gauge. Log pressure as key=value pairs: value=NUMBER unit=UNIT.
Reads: value=240 unit=mmHg
